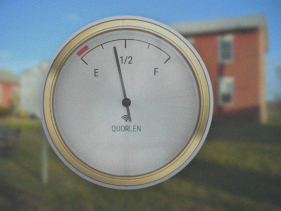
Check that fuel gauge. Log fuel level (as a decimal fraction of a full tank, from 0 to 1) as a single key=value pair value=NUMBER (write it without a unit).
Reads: value=0.375
